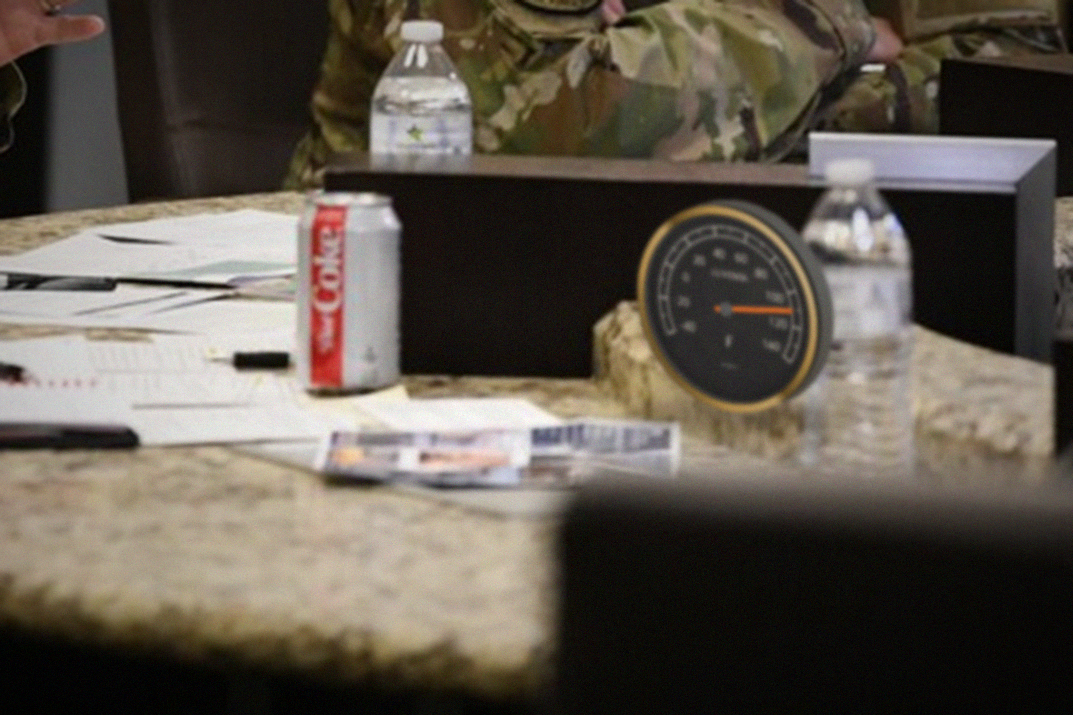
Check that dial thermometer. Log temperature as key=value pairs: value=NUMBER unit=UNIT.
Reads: value=110 unit=°F
